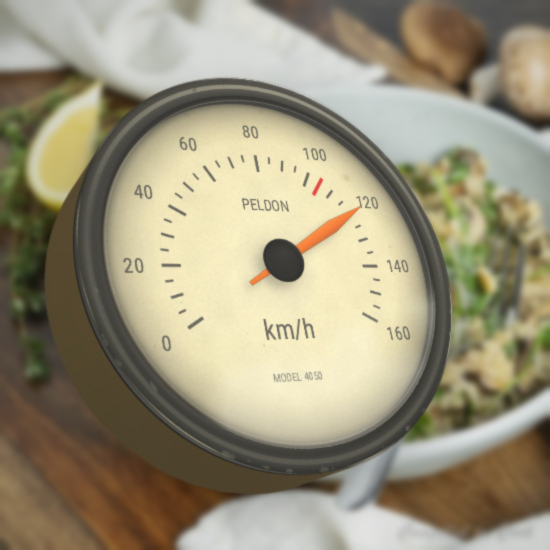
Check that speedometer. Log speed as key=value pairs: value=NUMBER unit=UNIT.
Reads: value=120 unit=km/h
